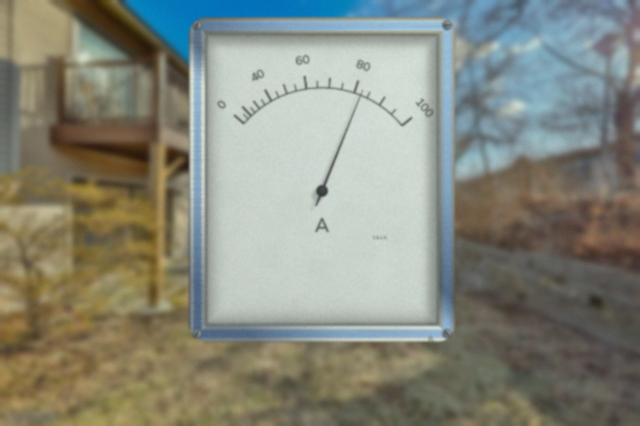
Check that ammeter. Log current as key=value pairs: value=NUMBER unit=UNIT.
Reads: value=82.5 unit=A
